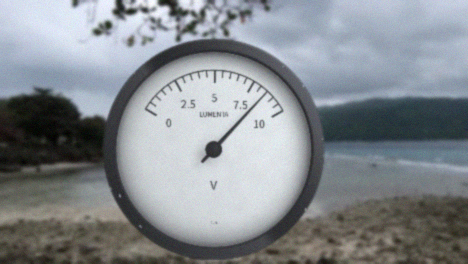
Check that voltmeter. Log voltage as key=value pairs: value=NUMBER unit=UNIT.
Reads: value=8.5 unit=V
